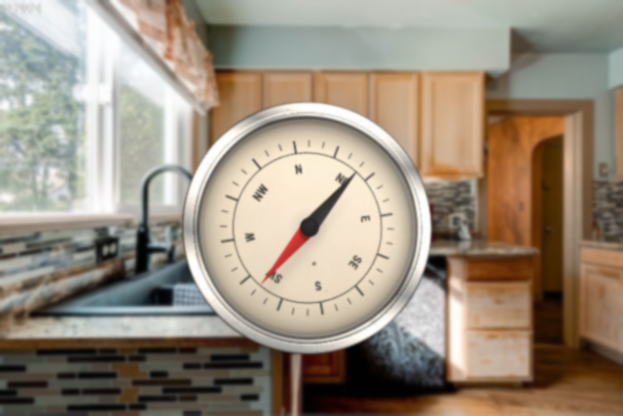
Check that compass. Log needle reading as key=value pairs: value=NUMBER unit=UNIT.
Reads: value=230 unit=°
